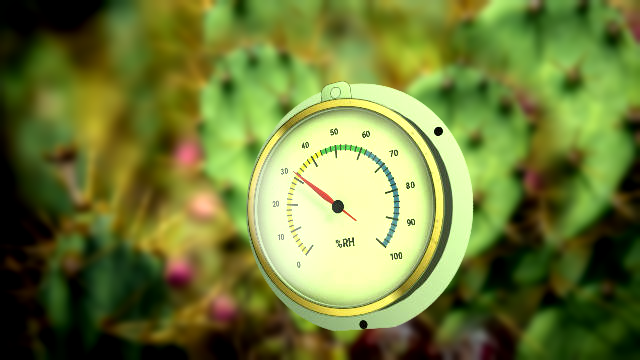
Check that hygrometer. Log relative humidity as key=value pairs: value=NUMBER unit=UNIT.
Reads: value=32 unit=%
